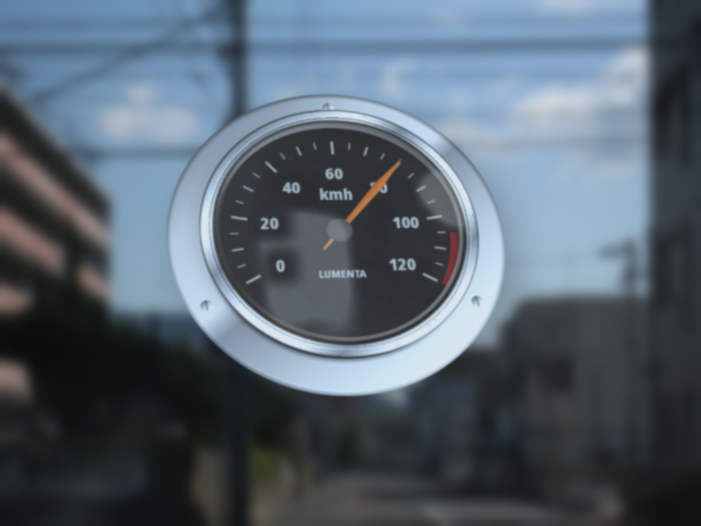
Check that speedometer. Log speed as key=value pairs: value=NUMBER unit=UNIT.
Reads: value=80 unit=km/h
